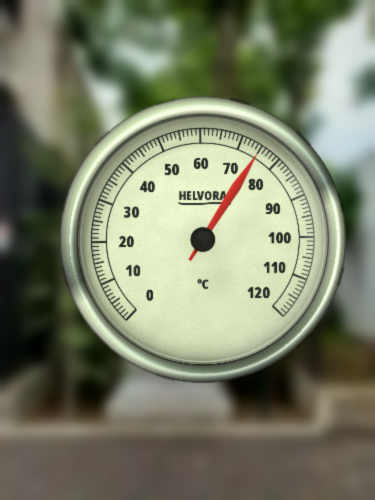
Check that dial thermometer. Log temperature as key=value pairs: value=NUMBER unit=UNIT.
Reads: value=75 unit=°C
